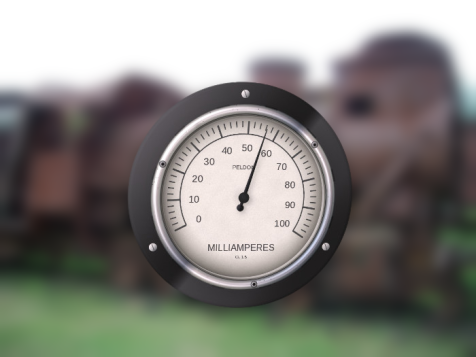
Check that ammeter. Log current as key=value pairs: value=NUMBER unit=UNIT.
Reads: value=56 unit=mA
